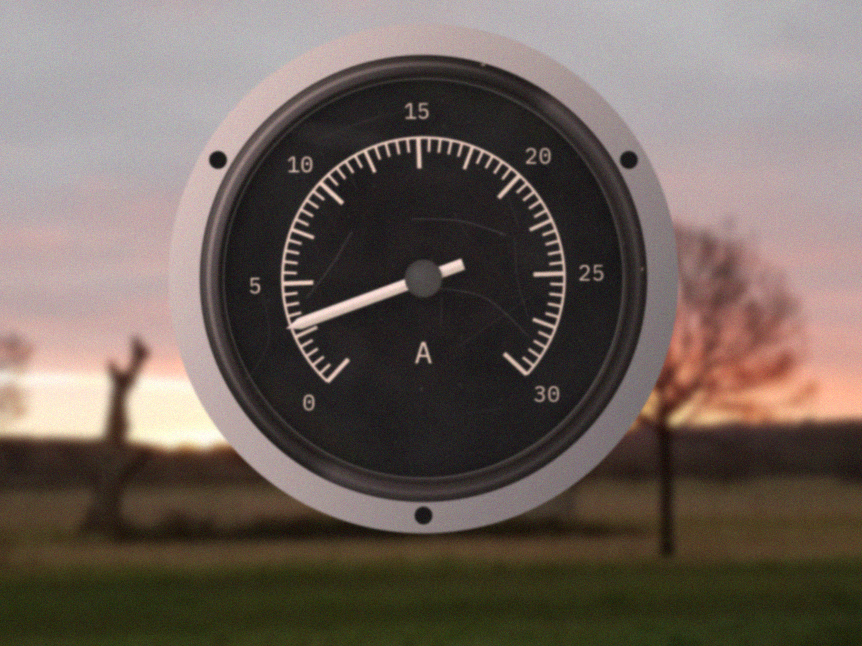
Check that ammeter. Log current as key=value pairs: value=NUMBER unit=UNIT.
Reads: value=3 unit=A
